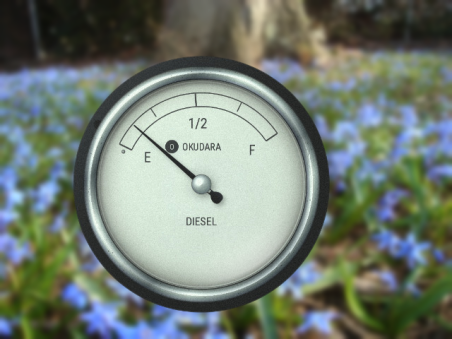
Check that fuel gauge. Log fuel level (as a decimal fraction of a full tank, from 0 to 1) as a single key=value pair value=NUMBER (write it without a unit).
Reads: value=0.125
